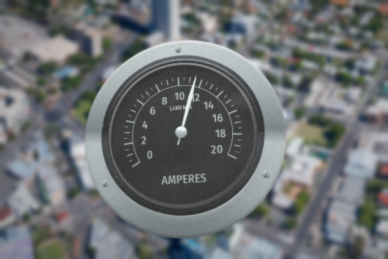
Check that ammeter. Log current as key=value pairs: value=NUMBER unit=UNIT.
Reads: value=11.5 unit=A
